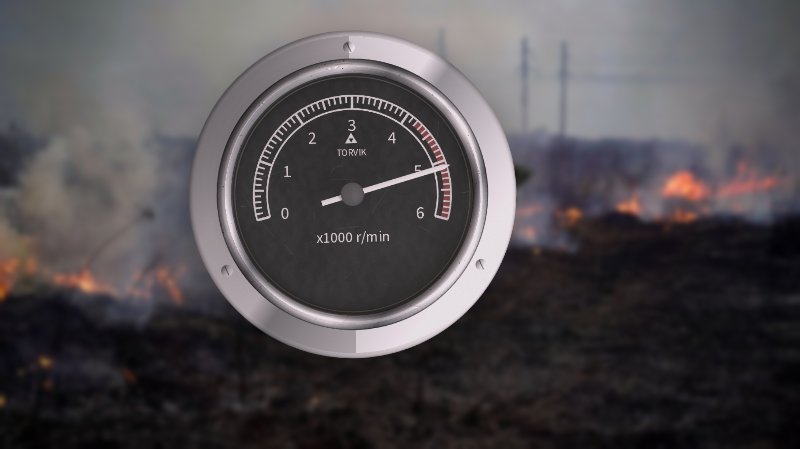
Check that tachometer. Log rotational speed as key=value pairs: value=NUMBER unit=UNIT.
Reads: value=5100 unit=rpm
